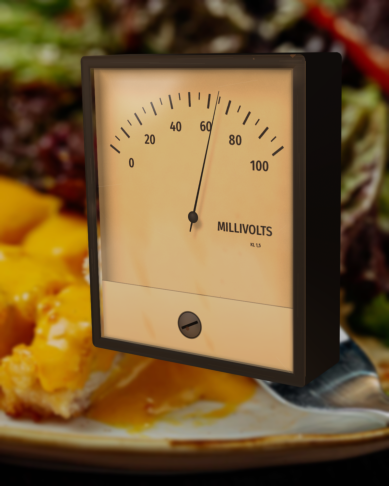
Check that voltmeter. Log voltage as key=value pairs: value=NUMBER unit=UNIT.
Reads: value=65 unit=mV
